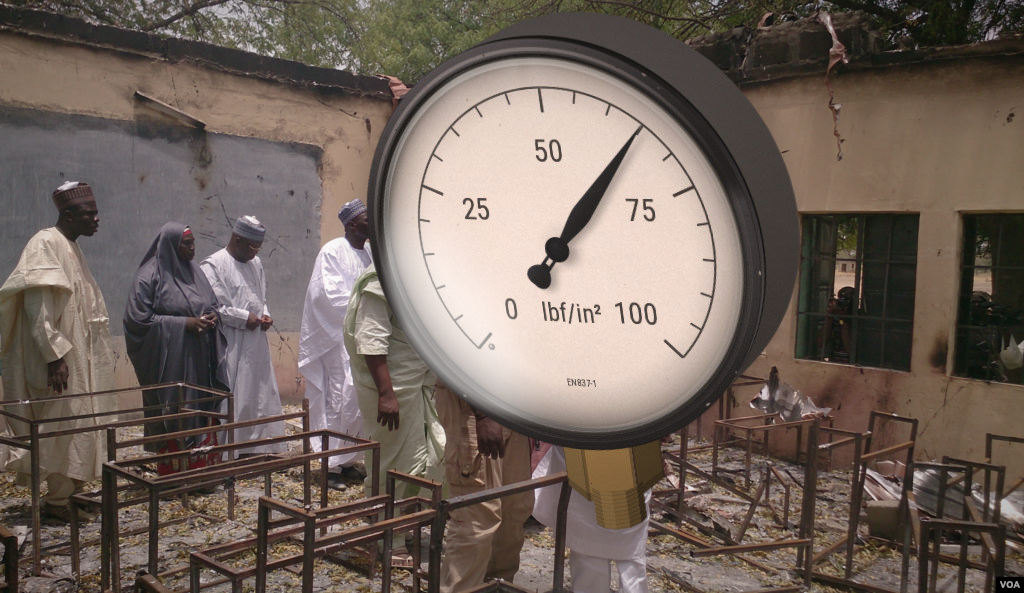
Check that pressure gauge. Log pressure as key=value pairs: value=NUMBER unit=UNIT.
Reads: value=65 unit=psi
